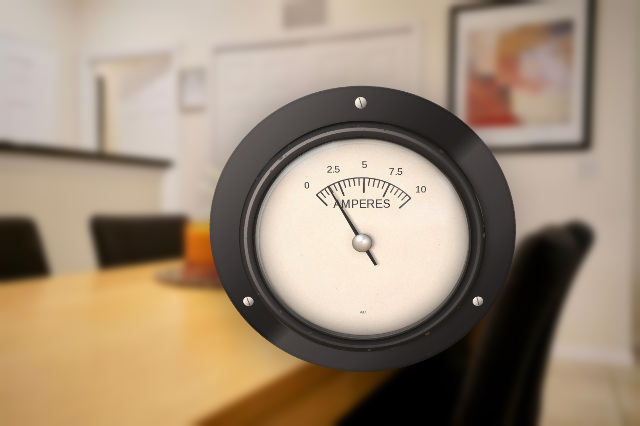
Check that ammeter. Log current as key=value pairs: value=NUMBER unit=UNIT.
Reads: value=1.5 unit=A
